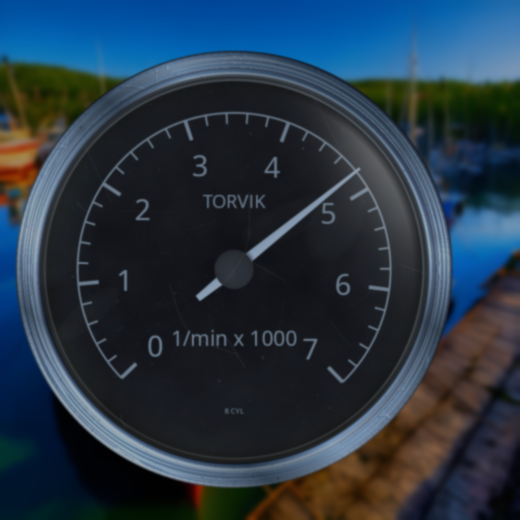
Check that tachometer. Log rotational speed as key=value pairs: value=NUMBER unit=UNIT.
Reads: value=4800 unit=rpm
